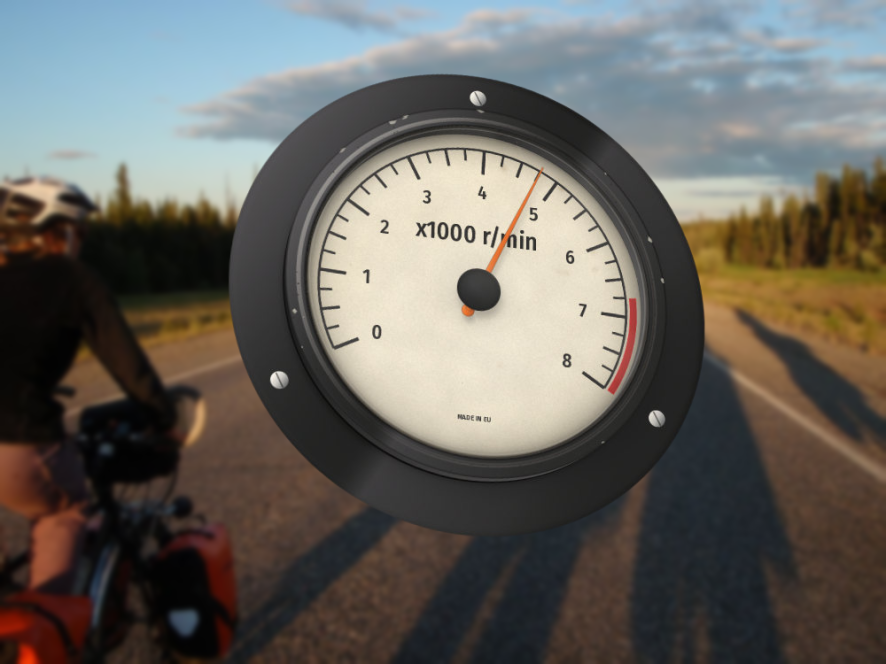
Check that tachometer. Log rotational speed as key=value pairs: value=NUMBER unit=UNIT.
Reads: value=4750 unit=rpm
